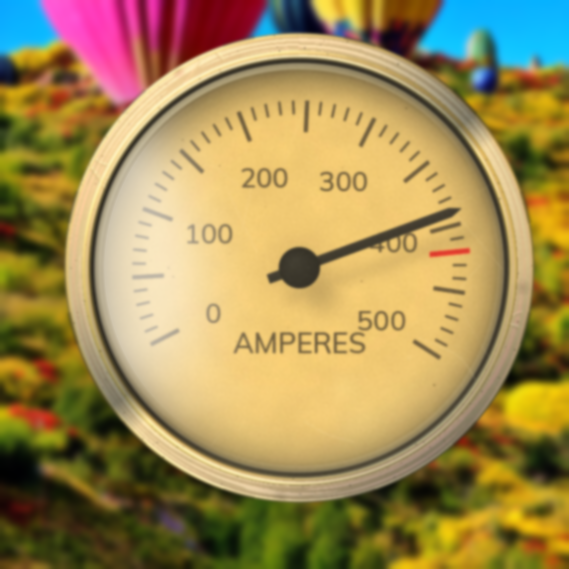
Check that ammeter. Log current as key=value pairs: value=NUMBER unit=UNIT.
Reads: value=390 unit=A
